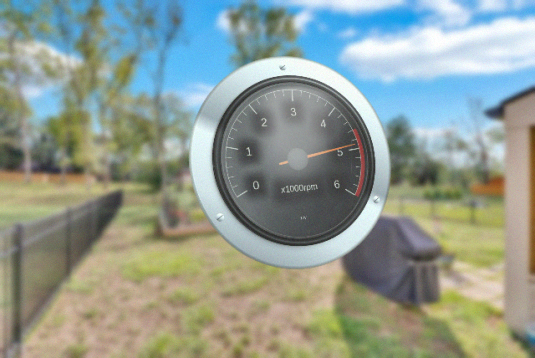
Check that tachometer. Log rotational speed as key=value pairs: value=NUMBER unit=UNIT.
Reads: value=4900 unit=rpm
